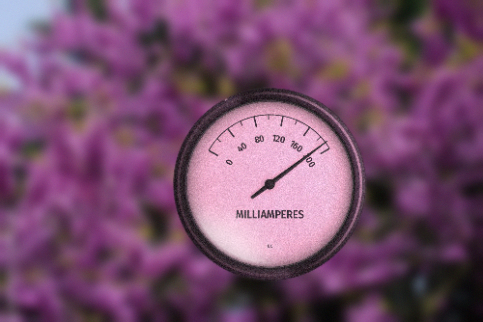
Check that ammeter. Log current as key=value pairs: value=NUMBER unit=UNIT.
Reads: value=190 unit=mA
